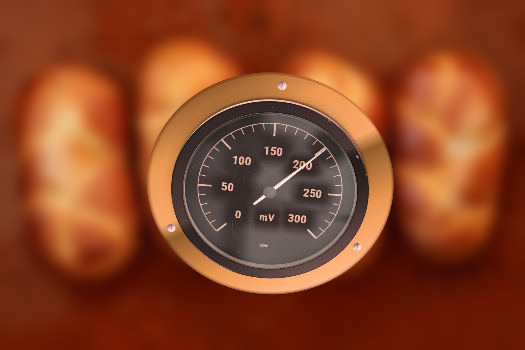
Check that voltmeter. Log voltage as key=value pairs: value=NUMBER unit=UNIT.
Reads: value=200 unit=mV
